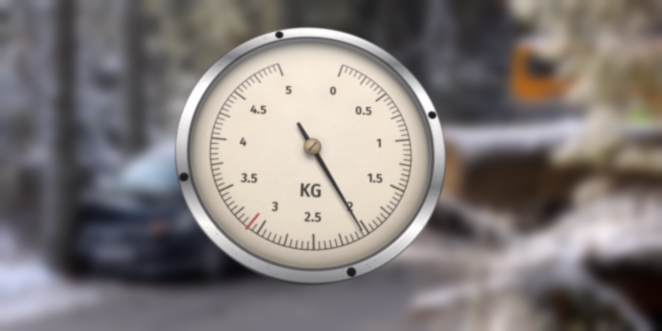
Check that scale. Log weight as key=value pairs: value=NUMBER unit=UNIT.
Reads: value=2.05 unit=kg
